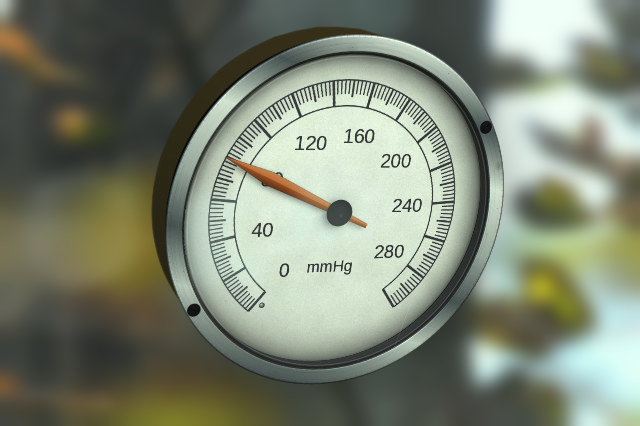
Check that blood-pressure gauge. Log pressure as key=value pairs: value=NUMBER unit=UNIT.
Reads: value=80 unit=mmHg
